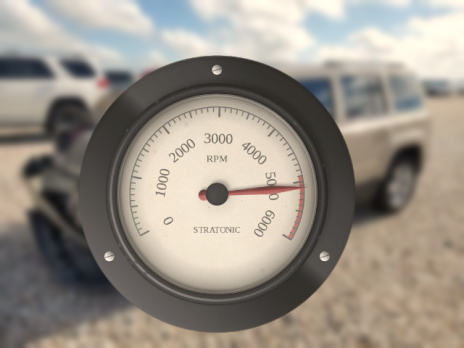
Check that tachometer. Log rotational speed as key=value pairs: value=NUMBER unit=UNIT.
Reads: value=5100 unit=rpm
